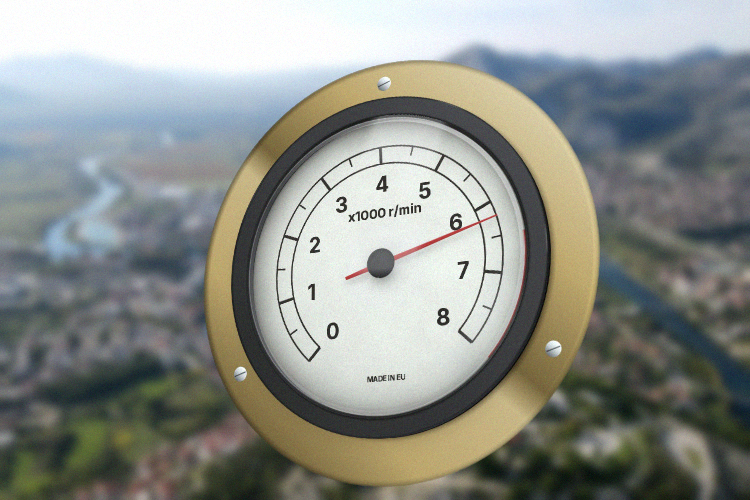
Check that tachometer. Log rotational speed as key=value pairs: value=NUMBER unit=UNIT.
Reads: value=6250 unit=rpm
